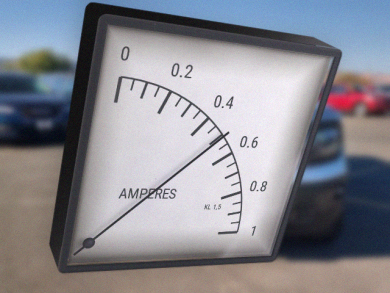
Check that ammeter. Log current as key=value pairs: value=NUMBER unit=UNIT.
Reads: value=0.5 unit=A
